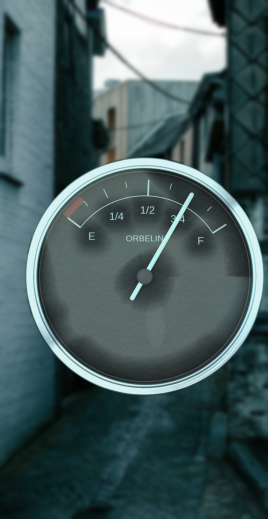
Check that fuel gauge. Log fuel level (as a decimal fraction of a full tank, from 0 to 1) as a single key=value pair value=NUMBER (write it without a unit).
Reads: value=0.75
